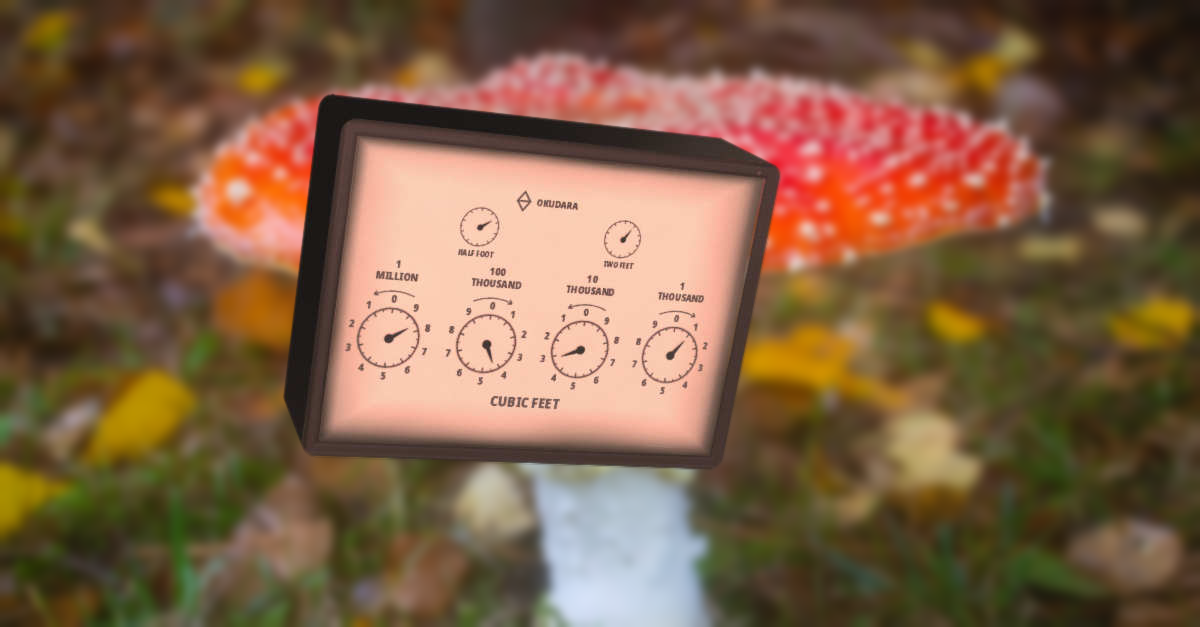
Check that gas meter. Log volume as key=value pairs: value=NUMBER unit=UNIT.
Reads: value=843100 unit=ft³
